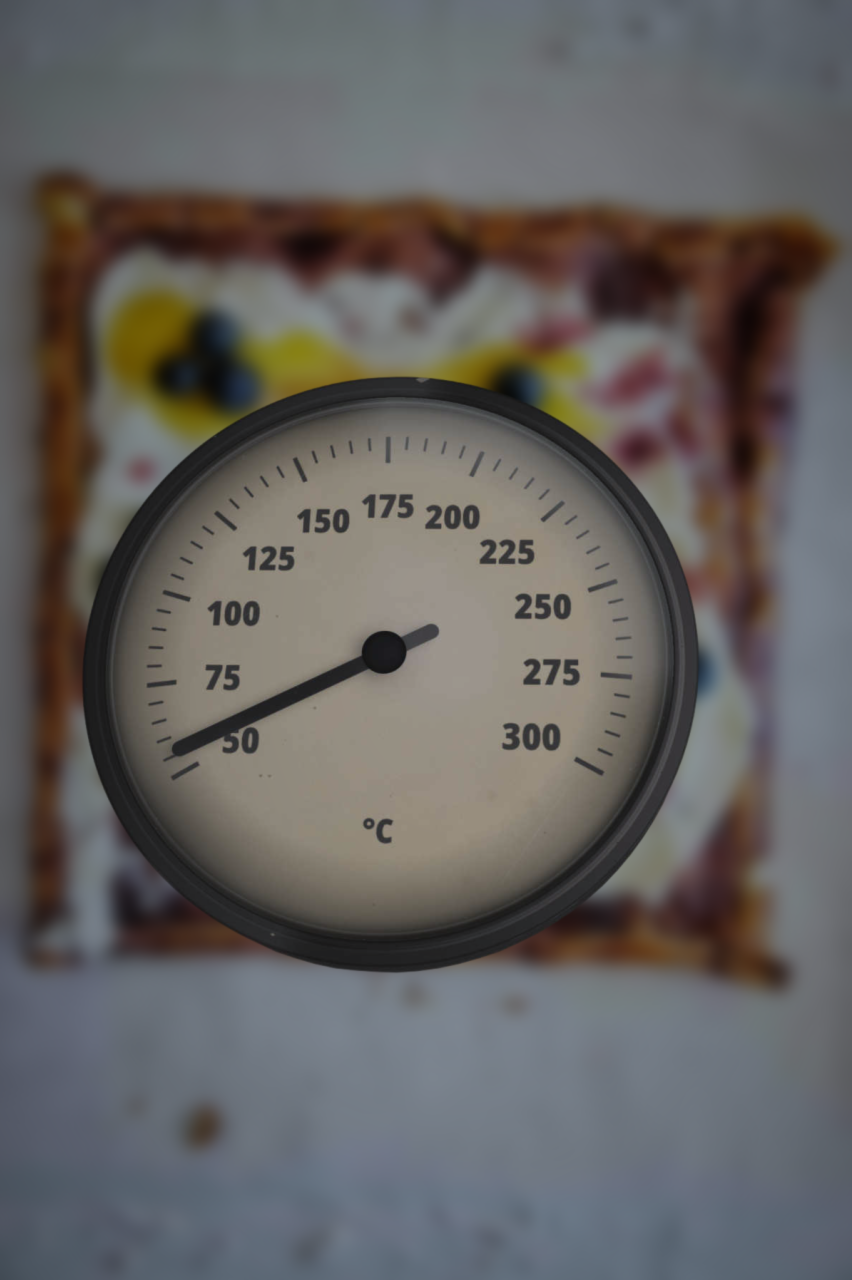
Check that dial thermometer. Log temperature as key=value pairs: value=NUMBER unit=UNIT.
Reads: value=55 unit=°C
